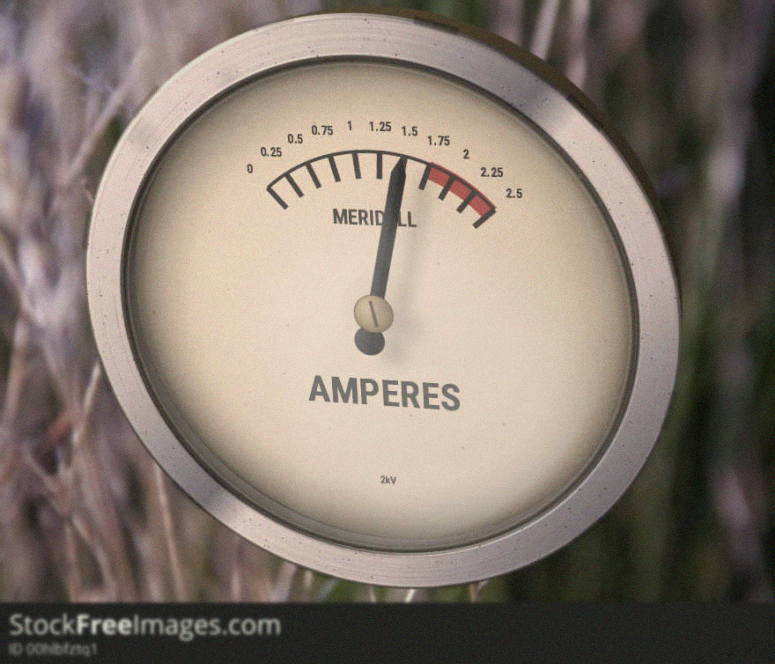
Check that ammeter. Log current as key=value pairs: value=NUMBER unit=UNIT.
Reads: value=1.5 unit=A
